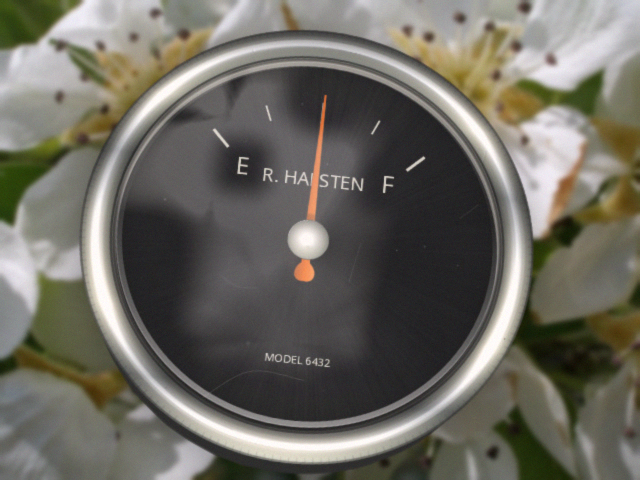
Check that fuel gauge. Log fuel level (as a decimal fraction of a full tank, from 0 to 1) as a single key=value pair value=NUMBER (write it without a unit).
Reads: value=0.5
